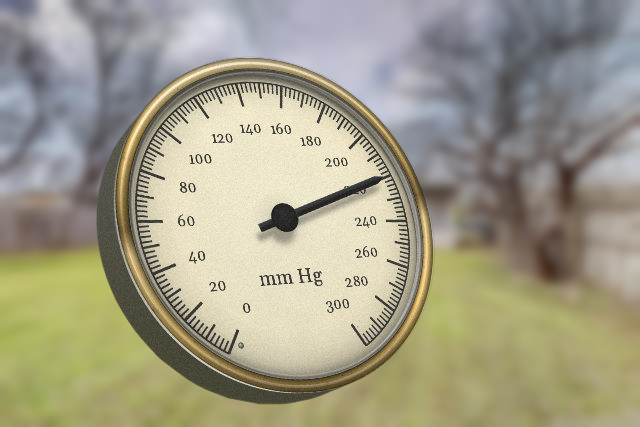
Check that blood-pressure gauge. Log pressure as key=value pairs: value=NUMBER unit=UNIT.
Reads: value=220 unit=mmHg
